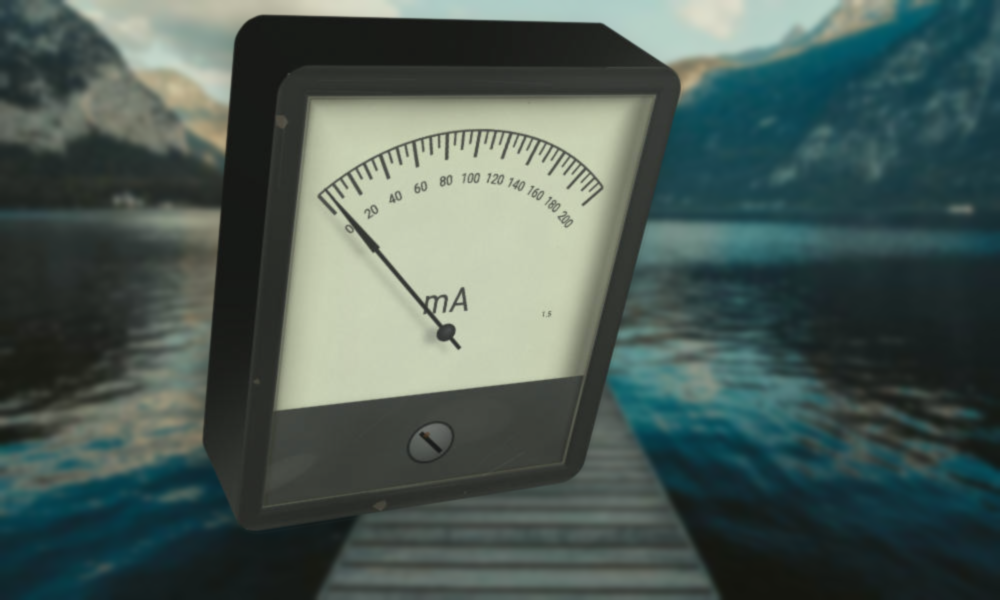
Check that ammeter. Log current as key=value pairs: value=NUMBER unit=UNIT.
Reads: value=5 unit=mA
